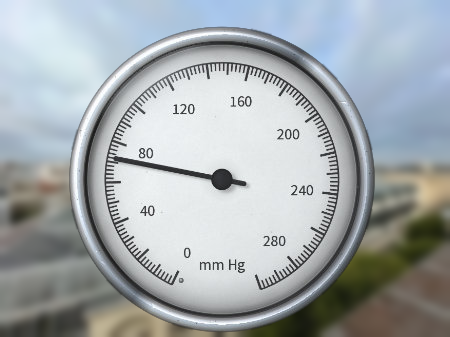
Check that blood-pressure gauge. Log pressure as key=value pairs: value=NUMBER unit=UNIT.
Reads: value=72 unit=mmHg
